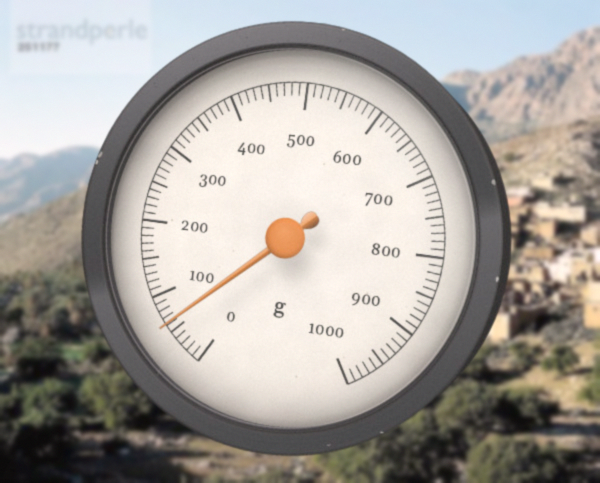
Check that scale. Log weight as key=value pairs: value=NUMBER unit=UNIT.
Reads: value=60 unit=g
